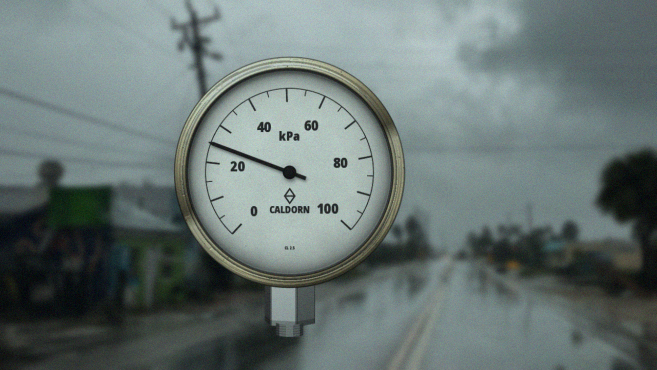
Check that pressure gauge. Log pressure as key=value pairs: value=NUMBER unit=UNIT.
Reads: value=25 unit=kPa
